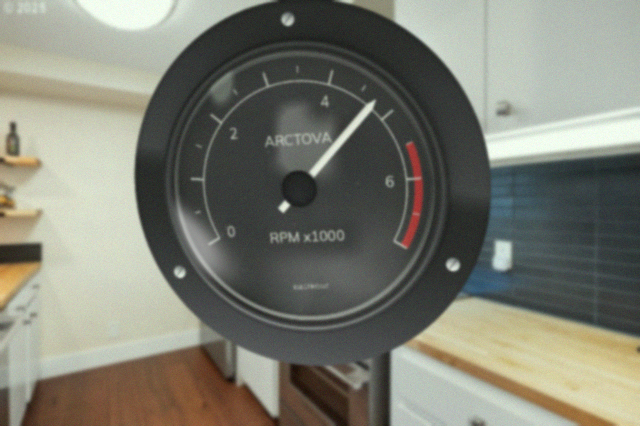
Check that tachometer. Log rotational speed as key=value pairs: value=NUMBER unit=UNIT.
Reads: value=4750 unit=rpm
